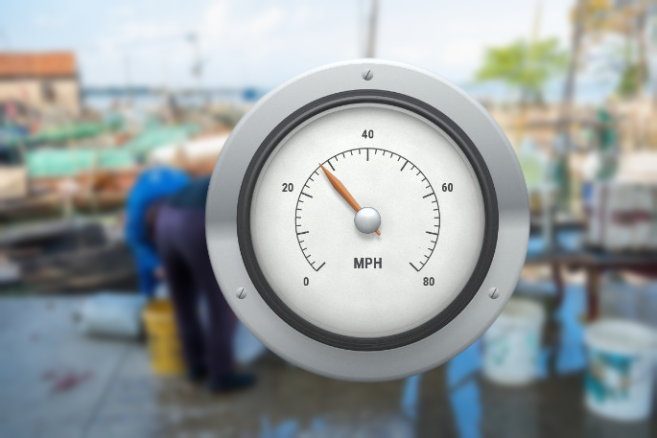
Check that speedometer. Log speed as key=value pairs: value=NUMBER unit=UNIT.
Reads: value=28 unit=mph
